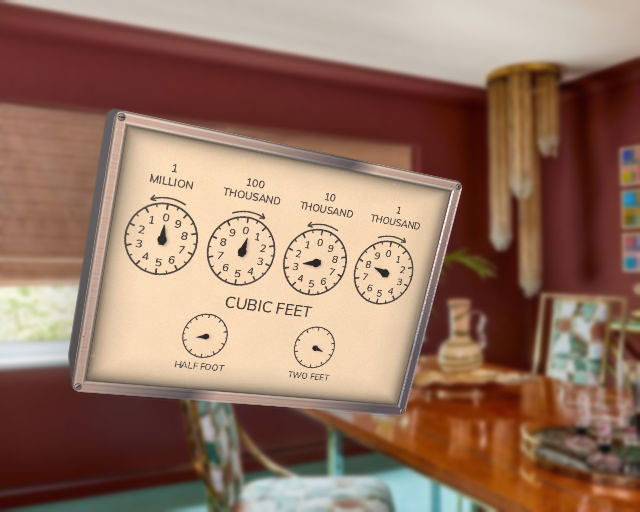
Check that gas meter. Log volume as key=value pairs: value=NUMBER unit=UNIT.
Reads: value=2800 unit=ft³
